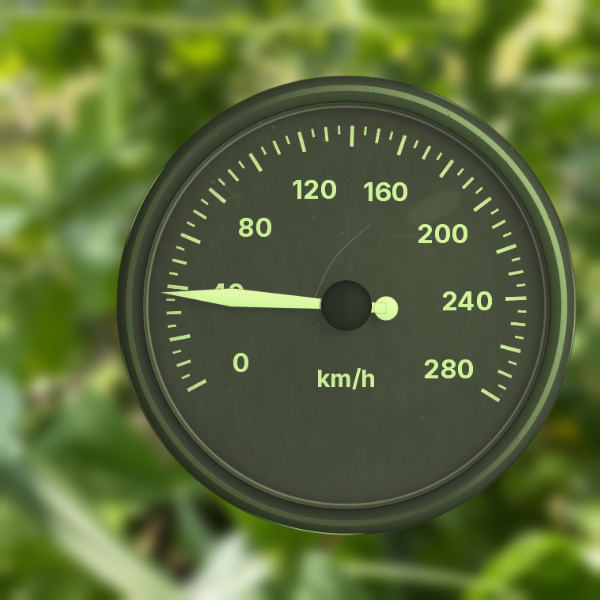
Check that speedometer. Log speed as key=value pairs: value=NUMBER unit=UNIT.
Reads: value=37.5 unit=km/h
